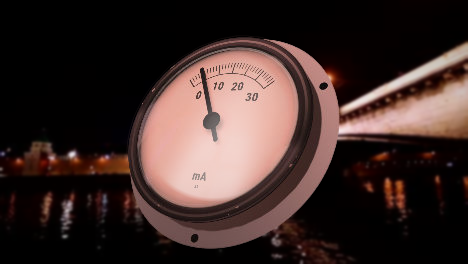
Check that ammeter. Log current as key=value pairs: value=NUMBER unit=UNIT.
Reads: value=5 unit=mA
